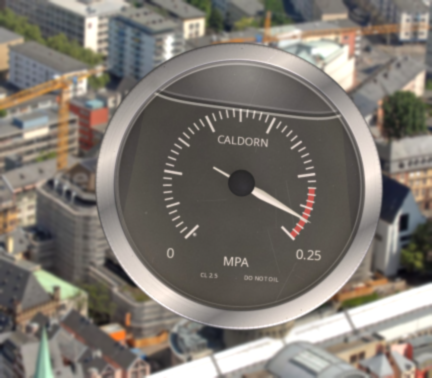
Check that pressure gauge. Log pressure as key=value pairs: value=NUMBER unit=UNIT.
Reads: value=0.235 unit=MPa
